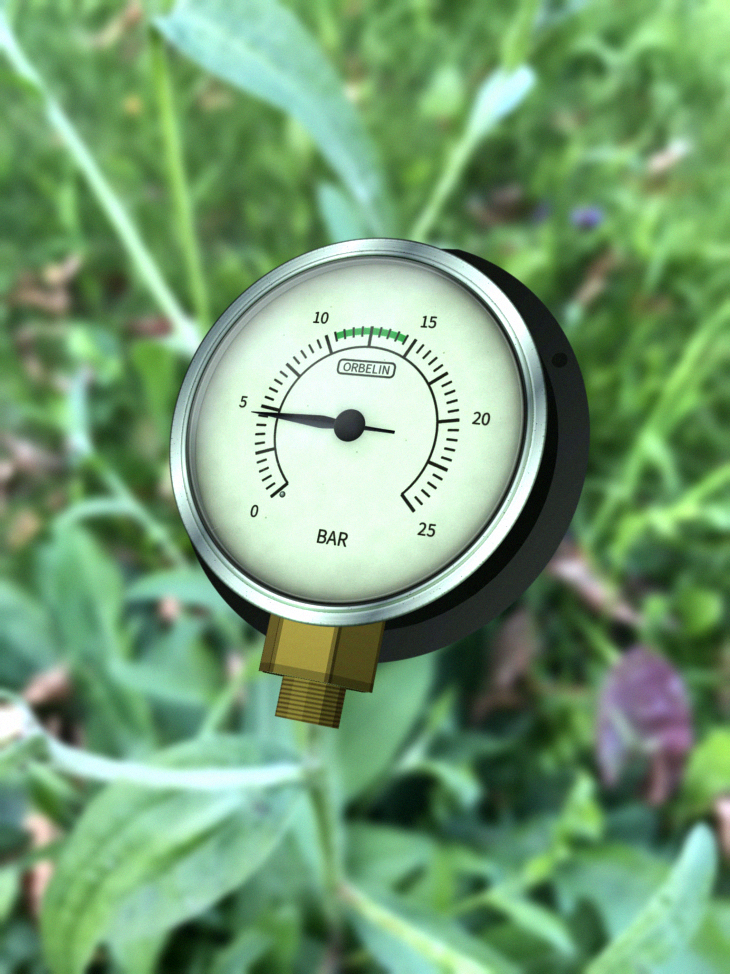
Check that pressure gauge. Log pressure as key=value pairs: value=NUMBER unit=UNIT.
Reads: value=4.5 unit=bar
